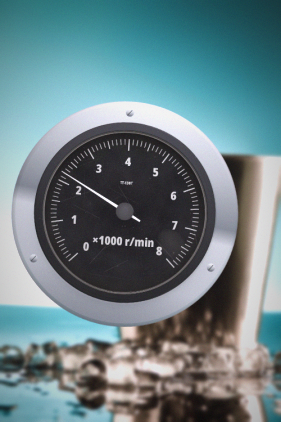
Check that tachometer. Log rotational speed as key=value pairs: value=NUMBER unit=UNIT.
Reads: value=2200 unit=rpm
